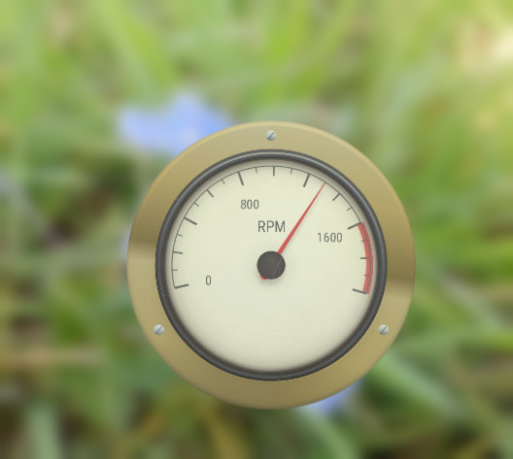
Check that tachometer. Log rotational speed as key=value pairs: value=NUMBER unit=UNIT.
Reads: value=1300 unit=rpm
